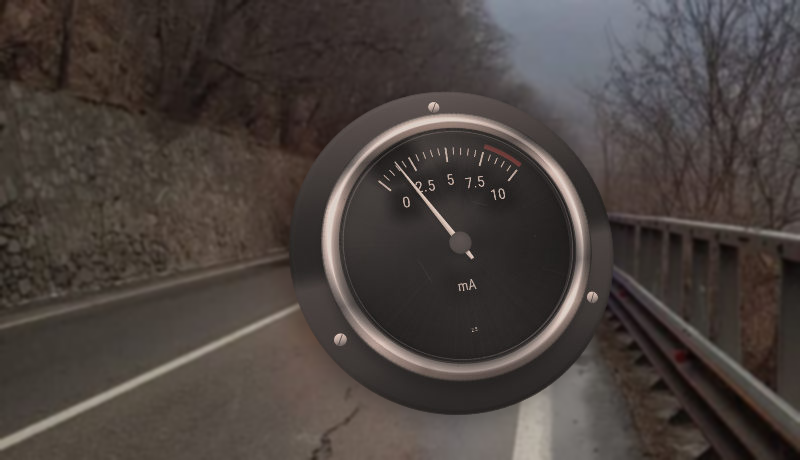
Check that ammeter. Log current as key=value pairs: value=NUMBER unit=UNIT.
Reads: value=1.5 unit=mA
